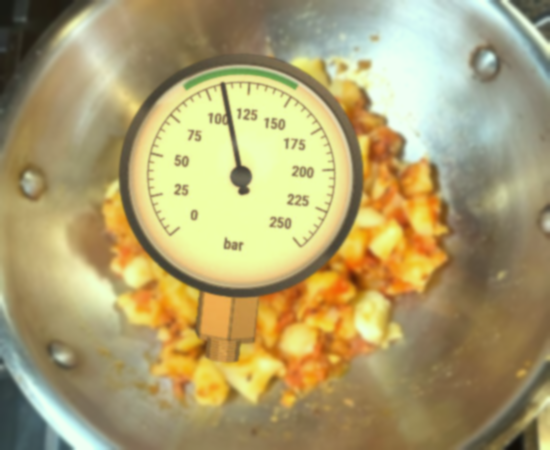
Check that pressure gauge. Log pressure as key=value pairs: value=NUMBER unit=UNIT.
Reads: value=110 unit=bar
